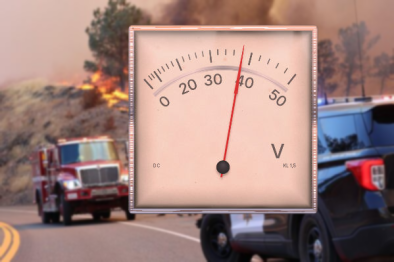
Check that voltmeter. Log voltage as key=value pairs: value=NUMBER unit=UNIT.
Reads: value=38 unit=V
